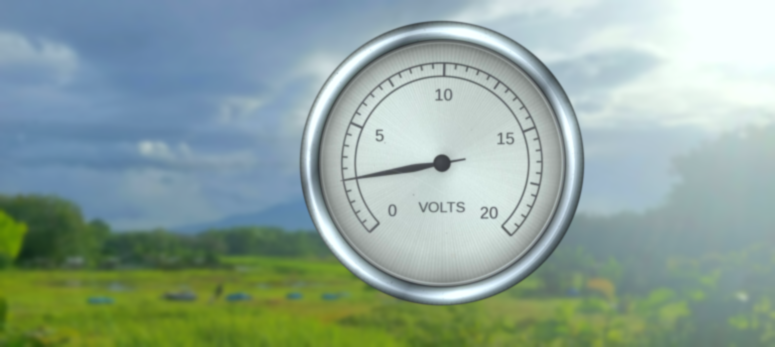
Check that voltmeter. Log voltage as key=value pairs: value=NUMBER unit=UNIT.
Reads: value=2.5 unit=V
